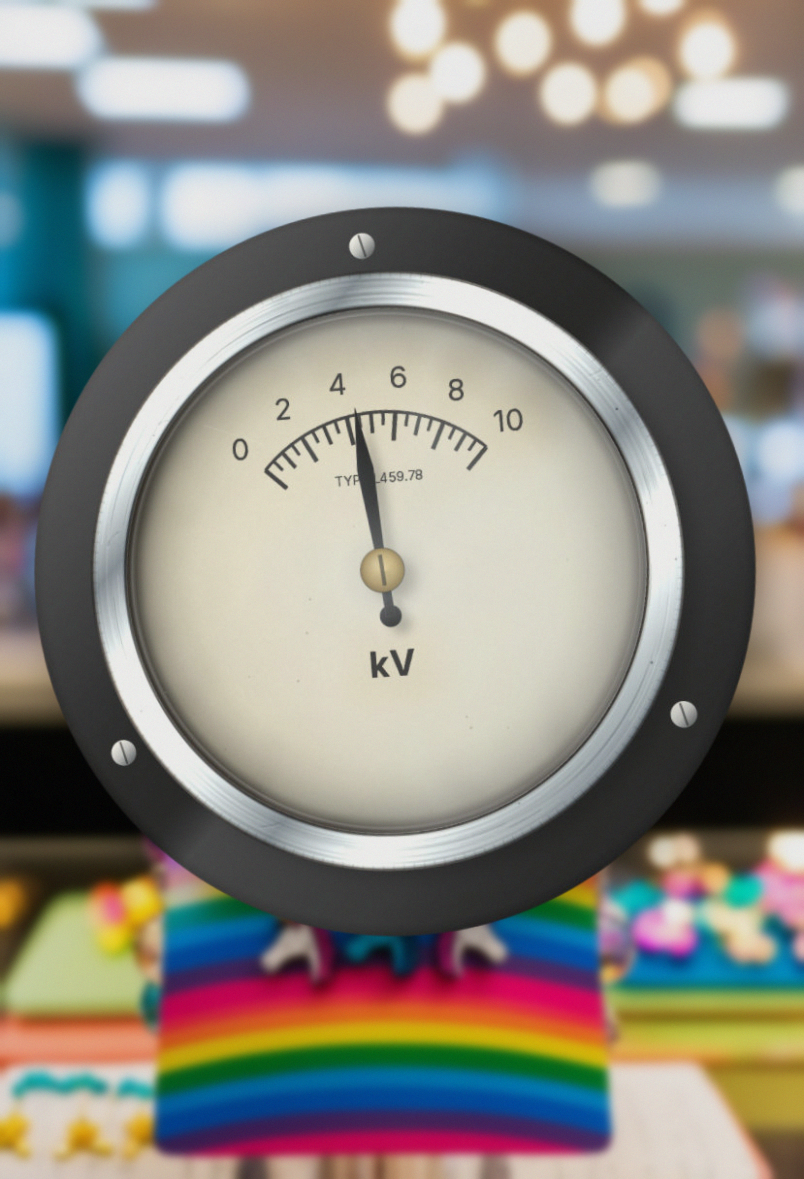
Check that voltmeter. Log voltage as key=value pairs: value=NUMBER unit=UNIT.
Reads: value=4.5 unit=kV
